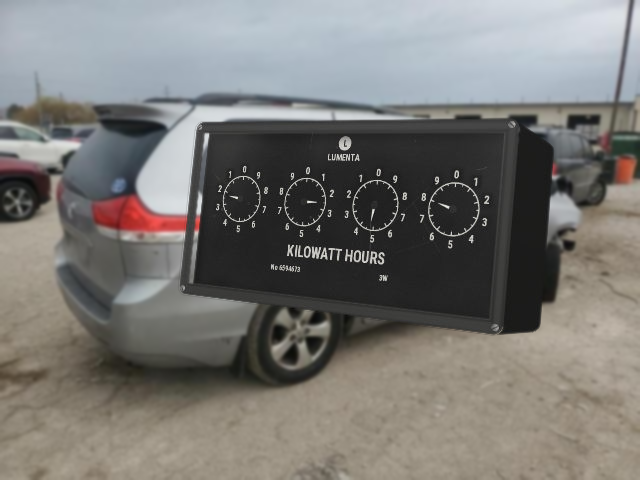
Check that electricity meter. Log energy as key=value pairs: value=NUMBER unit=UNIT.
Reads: value=2248 unit=kWh
